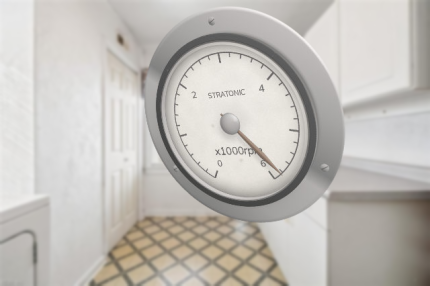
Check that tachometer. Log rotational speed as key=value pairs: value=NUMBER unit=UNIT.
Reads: value=5800 unit=rpm
